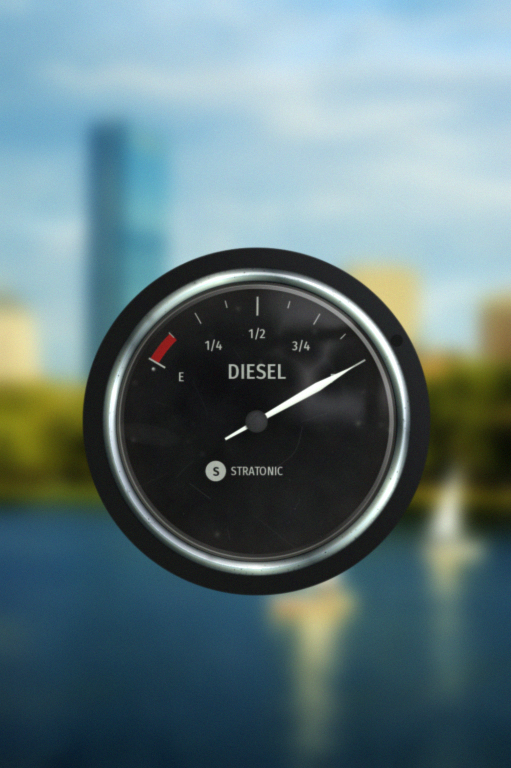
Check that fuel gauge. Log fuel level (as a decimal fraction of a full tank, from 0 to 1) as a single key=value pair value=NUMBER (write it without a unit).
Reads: value=1
